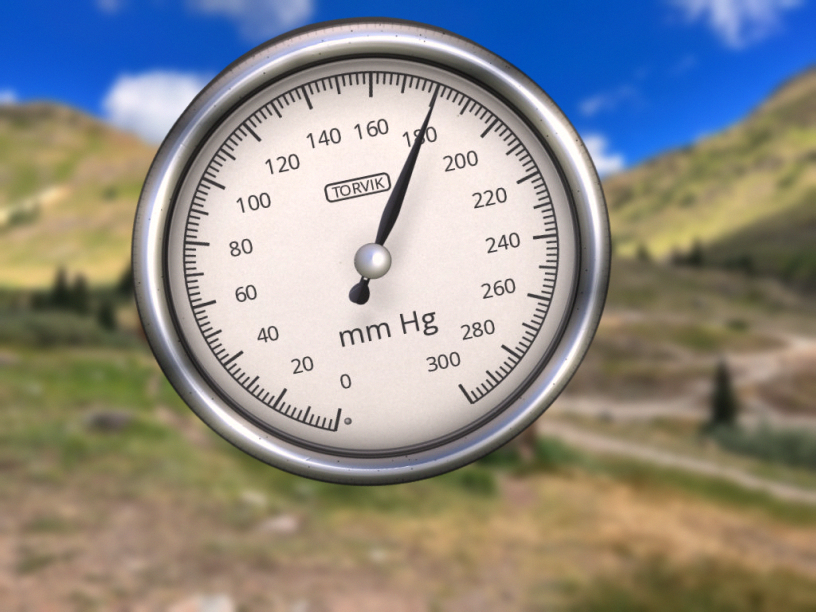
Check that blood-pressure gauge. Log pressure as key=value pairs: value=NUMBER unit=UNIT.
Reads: value=180 unit=mmHg
